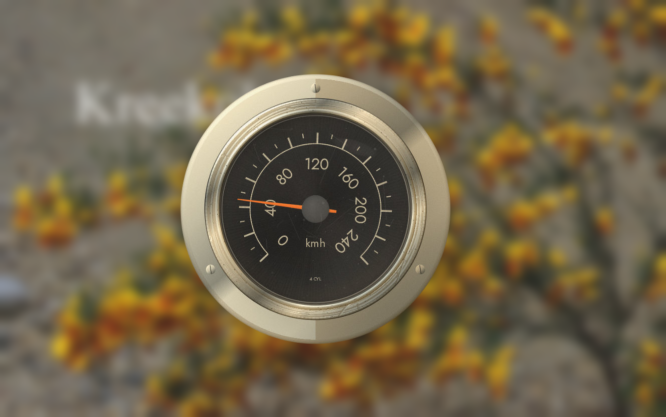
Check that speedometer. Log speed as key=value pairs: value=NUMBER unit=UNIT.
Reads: value=45 unit=km/h
